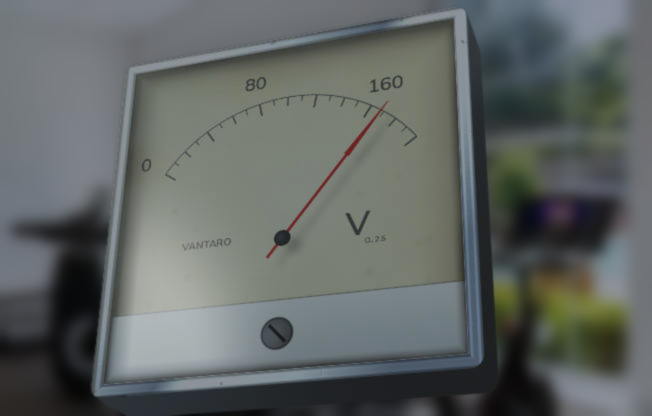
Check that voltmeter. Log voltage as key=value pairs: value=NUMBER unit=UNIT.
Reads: value=170 unit=V
